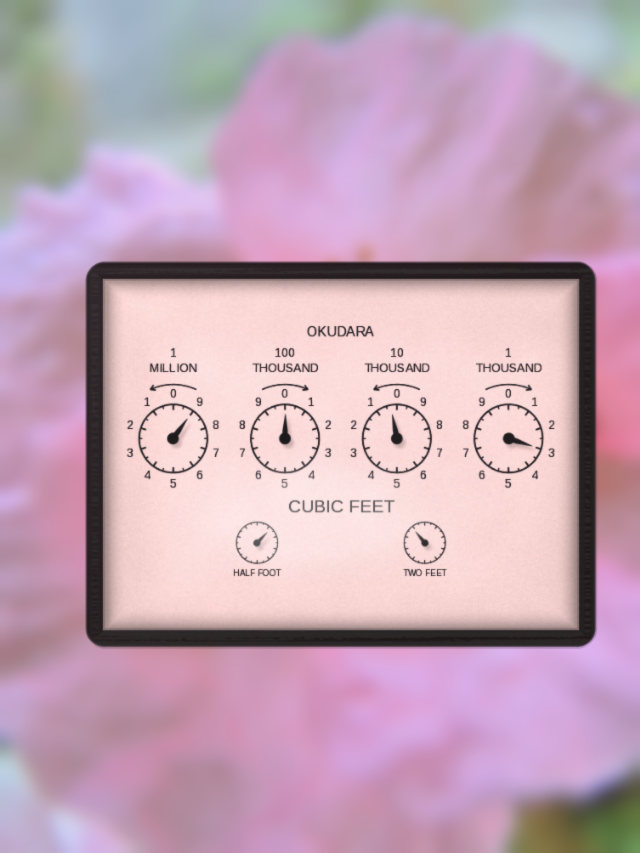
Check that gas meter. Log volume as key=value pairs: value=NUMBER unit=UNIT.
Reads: value=900300 unit=ft³
